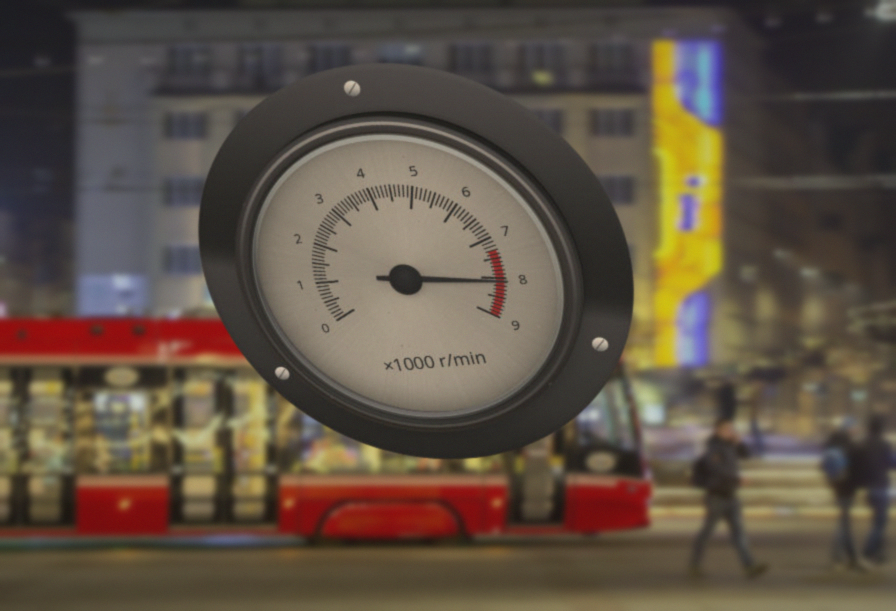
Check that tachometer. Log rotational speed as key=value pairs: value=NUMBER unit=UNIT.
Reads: value=8000 unit=rpm
